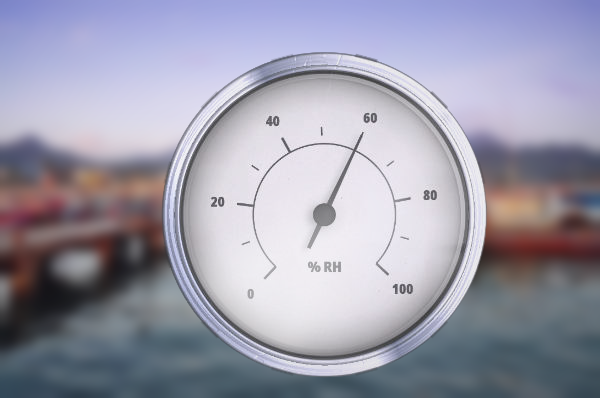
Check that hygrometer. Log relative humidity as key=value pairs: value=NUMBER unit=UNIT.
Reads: value=60 unit=%
